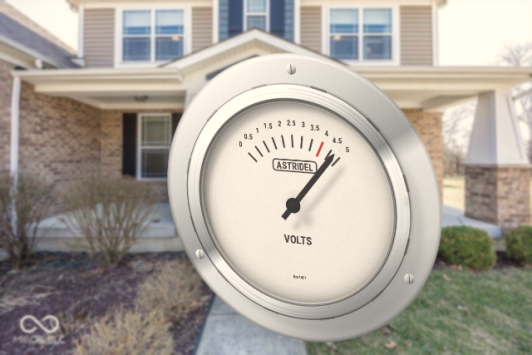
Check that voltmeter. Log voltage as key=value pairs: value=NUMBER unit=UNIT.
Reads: value=4.75 unit=V
